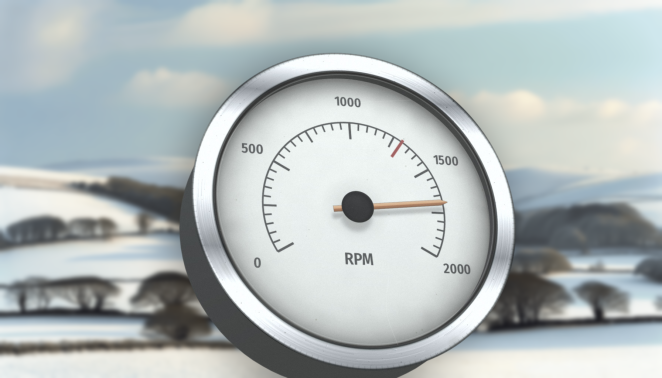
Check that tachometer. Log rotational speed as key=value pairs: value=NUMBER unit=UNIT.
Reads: value=1700 unit=rpm
